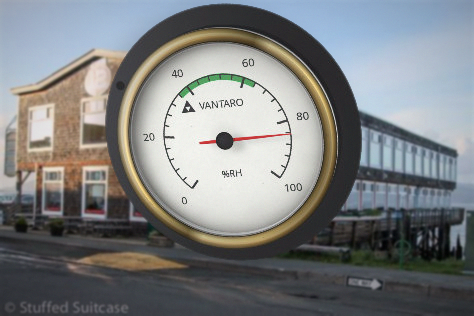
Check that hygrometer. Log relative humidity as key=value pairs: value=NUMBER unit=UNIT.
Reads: value=84 unit=%
